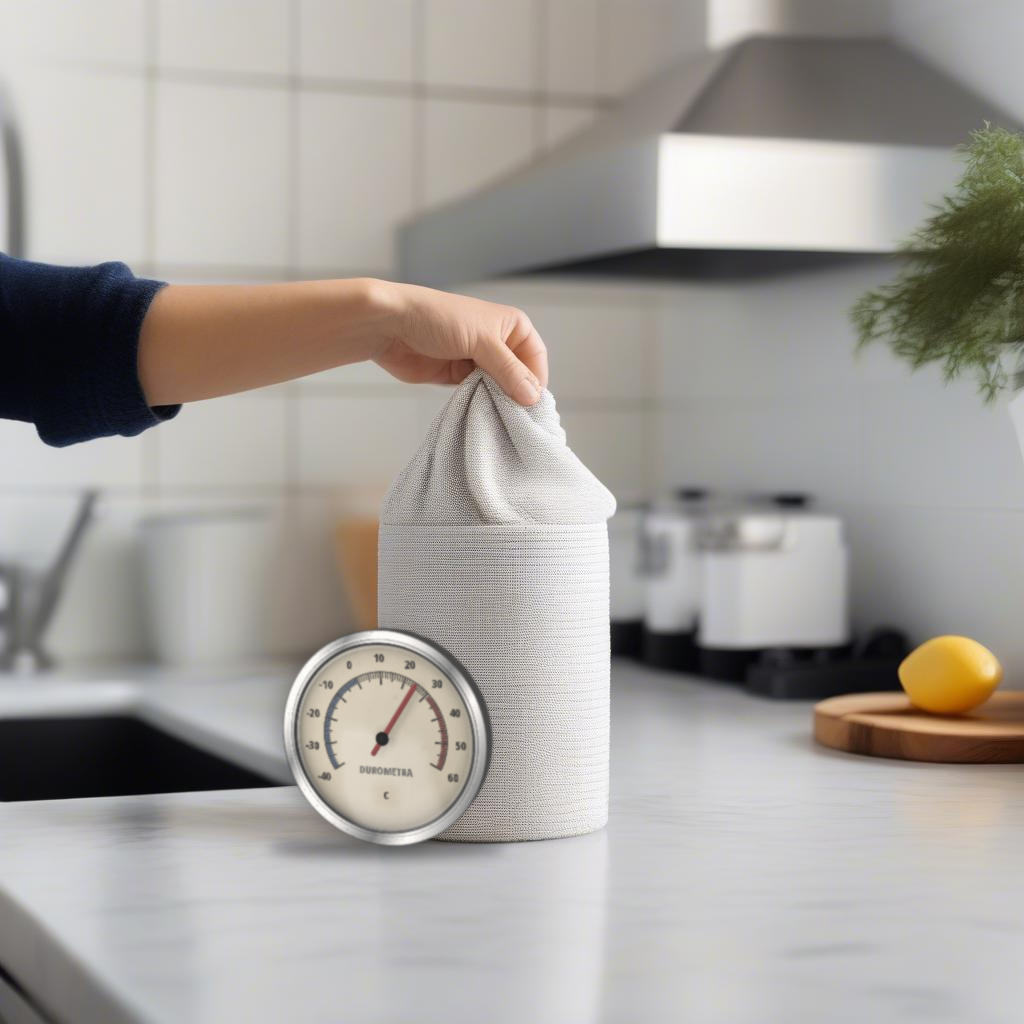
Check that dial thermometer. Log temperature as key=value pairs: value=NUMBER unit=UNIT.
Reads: value=25 unit=°C
